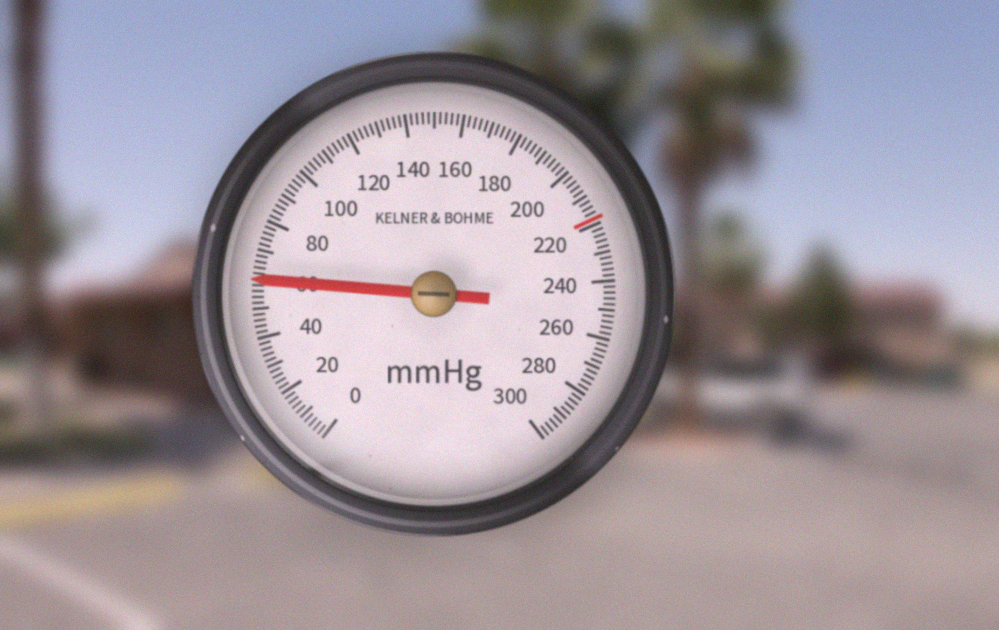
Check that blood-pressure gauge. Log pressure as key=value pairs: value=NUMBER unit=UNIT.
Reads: value=60 unit=mmHg
